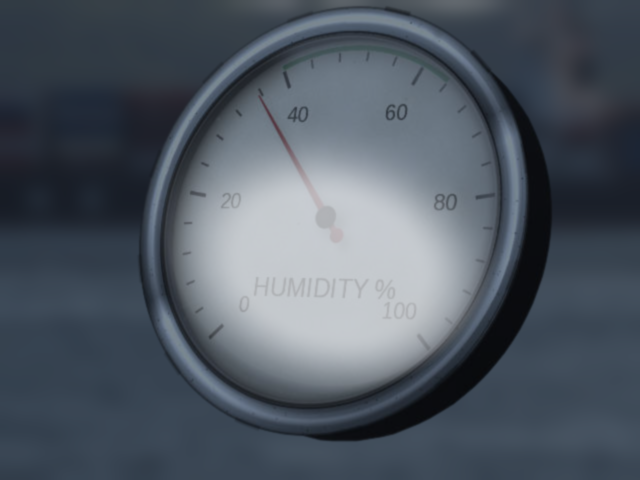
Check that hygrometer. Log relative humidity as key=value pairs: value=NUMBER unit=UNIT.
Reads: value=36 unit=%
